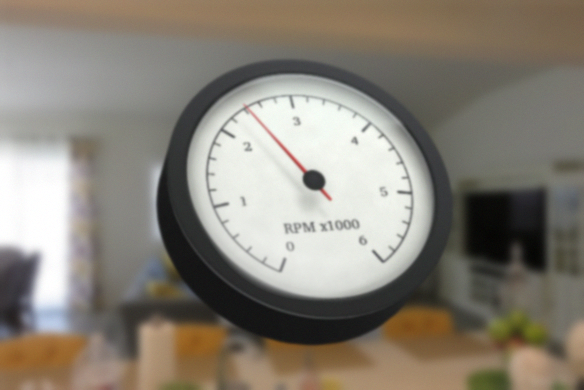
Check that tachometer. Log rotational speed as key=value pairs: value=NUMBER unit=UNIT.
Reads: value=2400 unit=rpm
